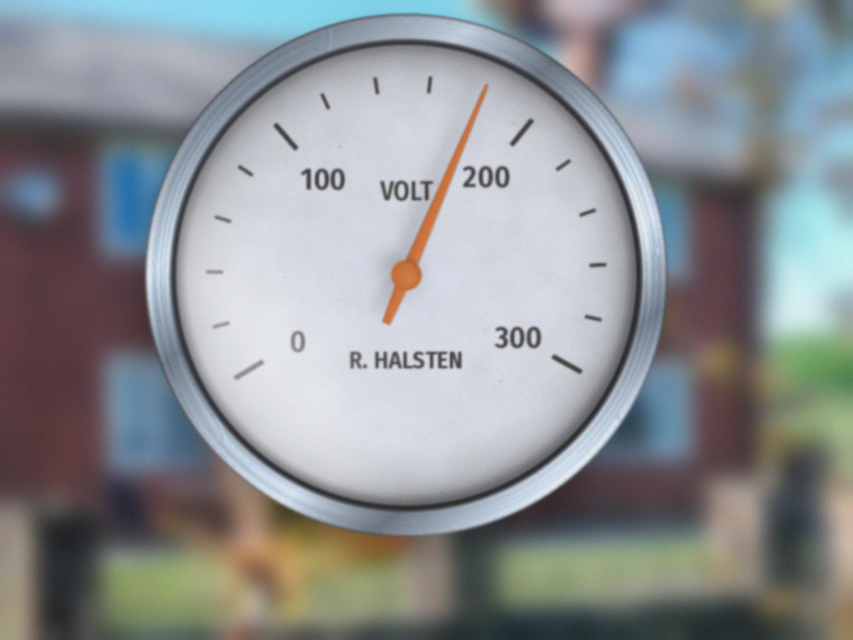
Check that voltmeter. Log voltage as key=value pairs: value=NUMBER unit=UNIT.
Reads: value=180 unit=V
